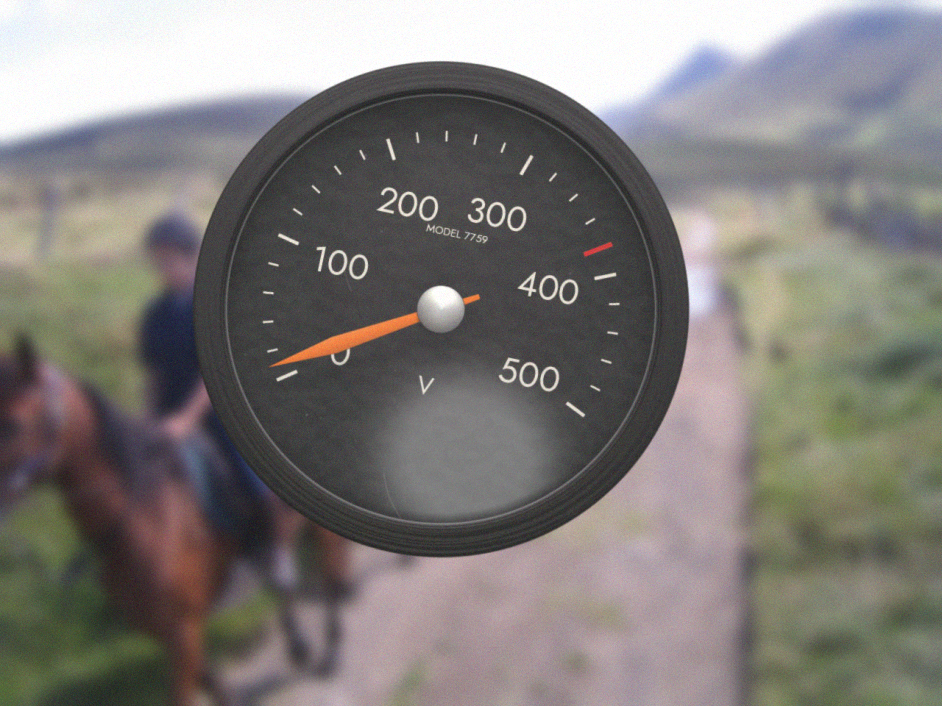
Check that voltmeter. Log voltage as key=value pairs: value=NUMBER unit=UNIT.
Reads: value=10 unit=V
